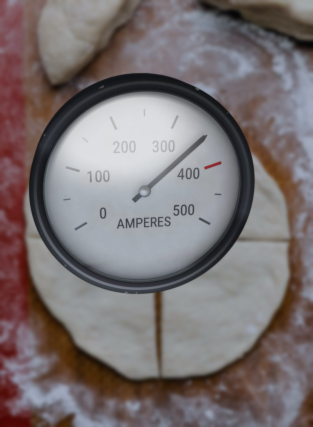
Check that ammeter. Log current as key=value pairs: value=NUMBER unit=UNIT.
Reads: value=350 unit=A
